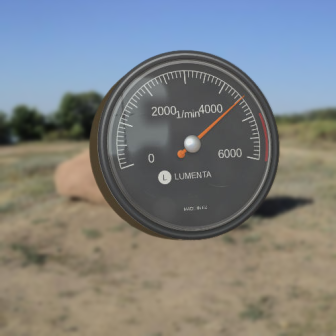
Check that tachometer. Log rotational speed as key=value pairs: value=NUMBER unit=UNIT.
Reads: value=4500 unit=rpm
